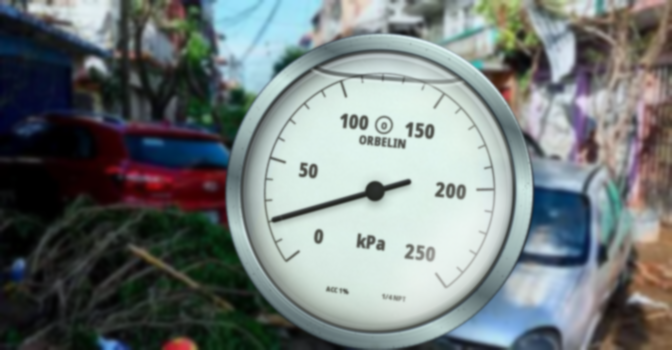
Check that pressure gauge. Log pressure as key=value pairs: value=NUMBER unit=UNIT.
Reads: value=20 unit=kPa
